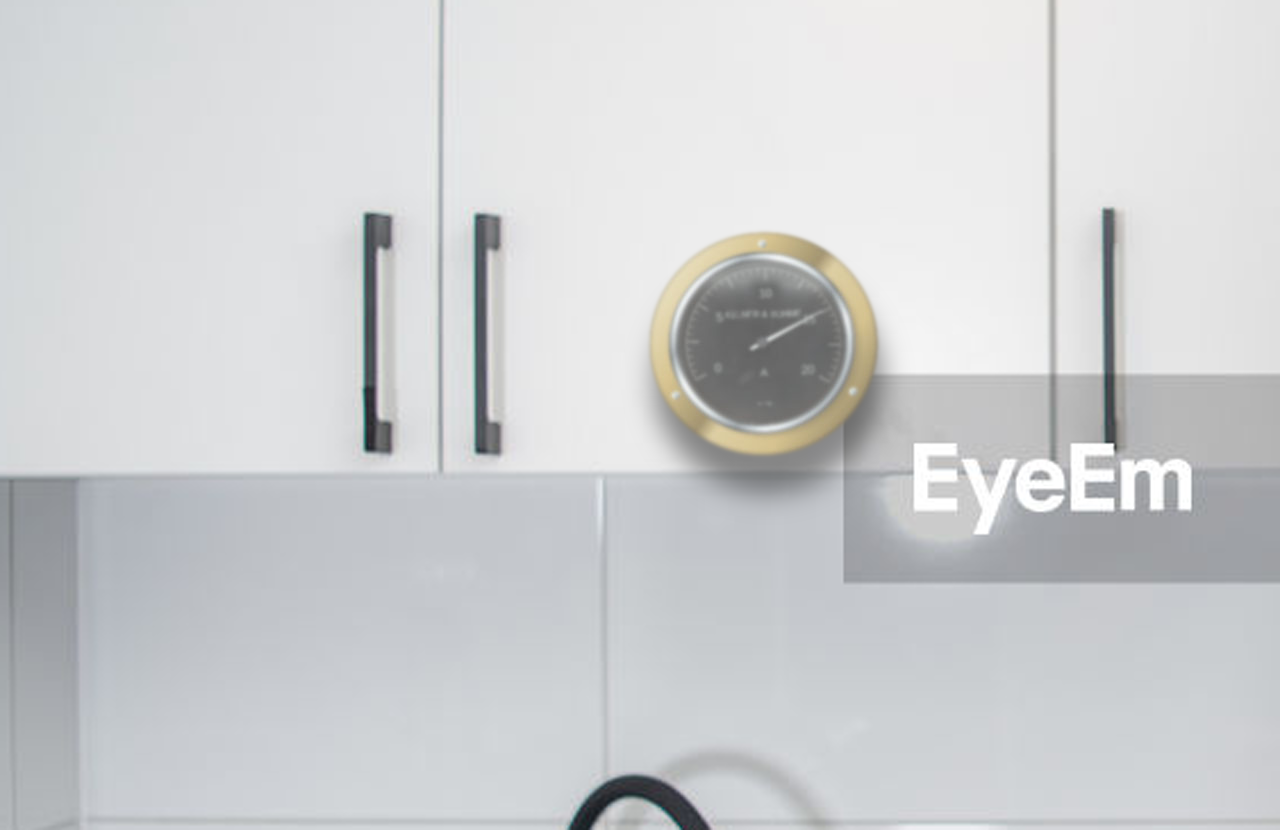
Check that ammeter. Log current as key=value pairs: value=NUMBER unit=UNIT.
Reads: value=15 unit=A
